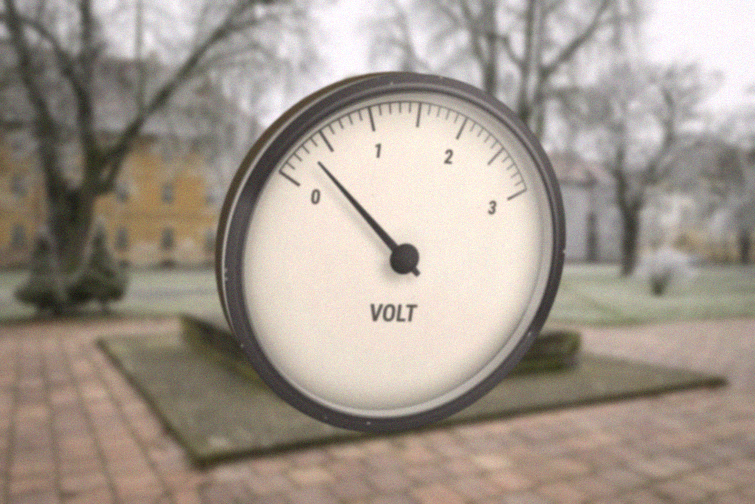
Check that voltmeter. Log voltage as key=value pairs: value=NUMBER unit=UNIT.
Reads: value=0.3 unit=V
